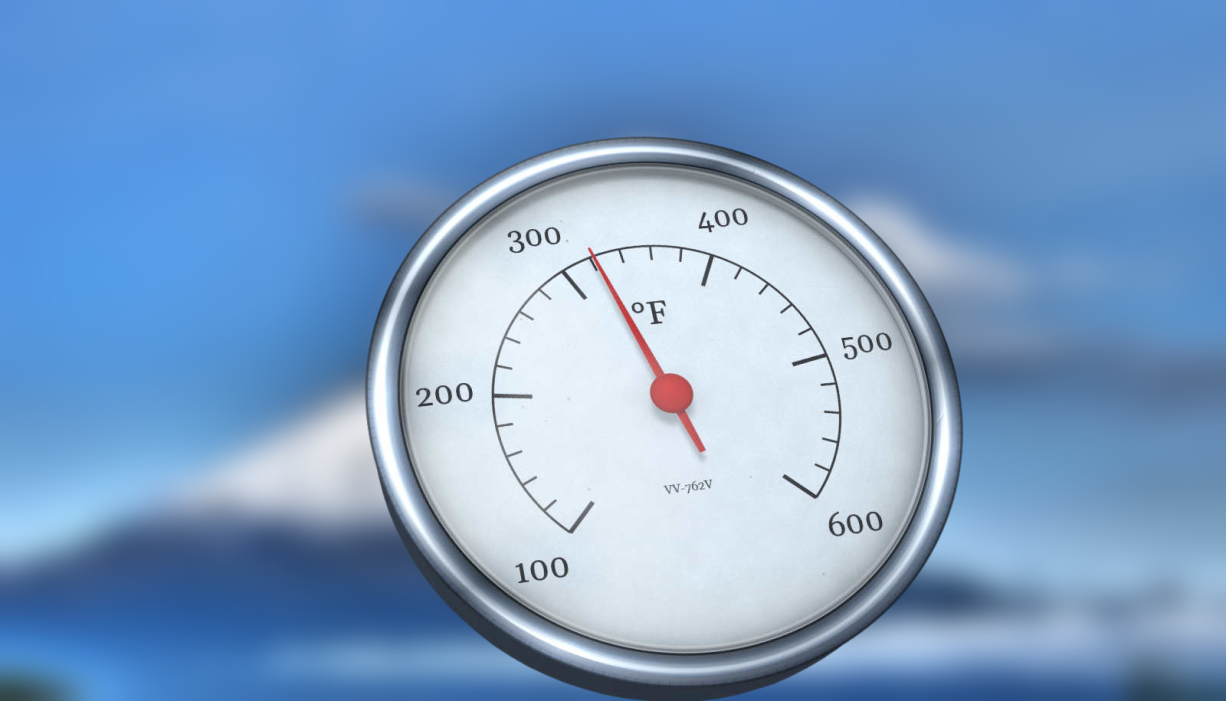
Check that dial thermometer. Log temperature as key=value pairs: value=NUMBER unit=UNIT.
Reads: value=320 unit=°F
